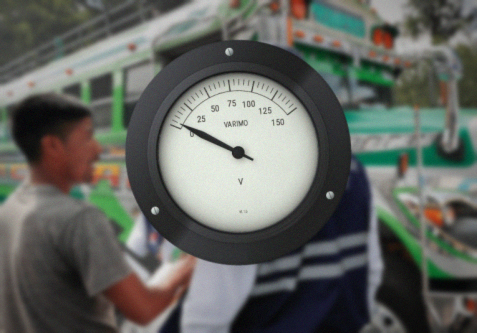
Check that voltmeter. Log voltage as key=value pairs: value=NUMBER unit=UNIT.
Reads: value=5 unit=V
